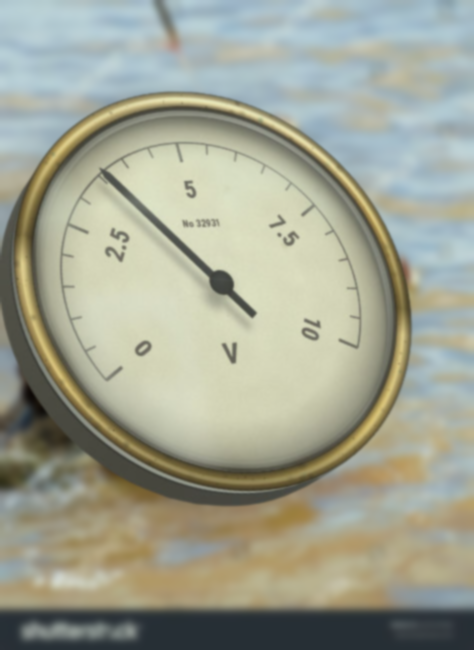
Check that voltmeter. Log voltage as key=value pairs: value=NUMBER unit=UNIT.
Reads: value=3.5 unit=V
